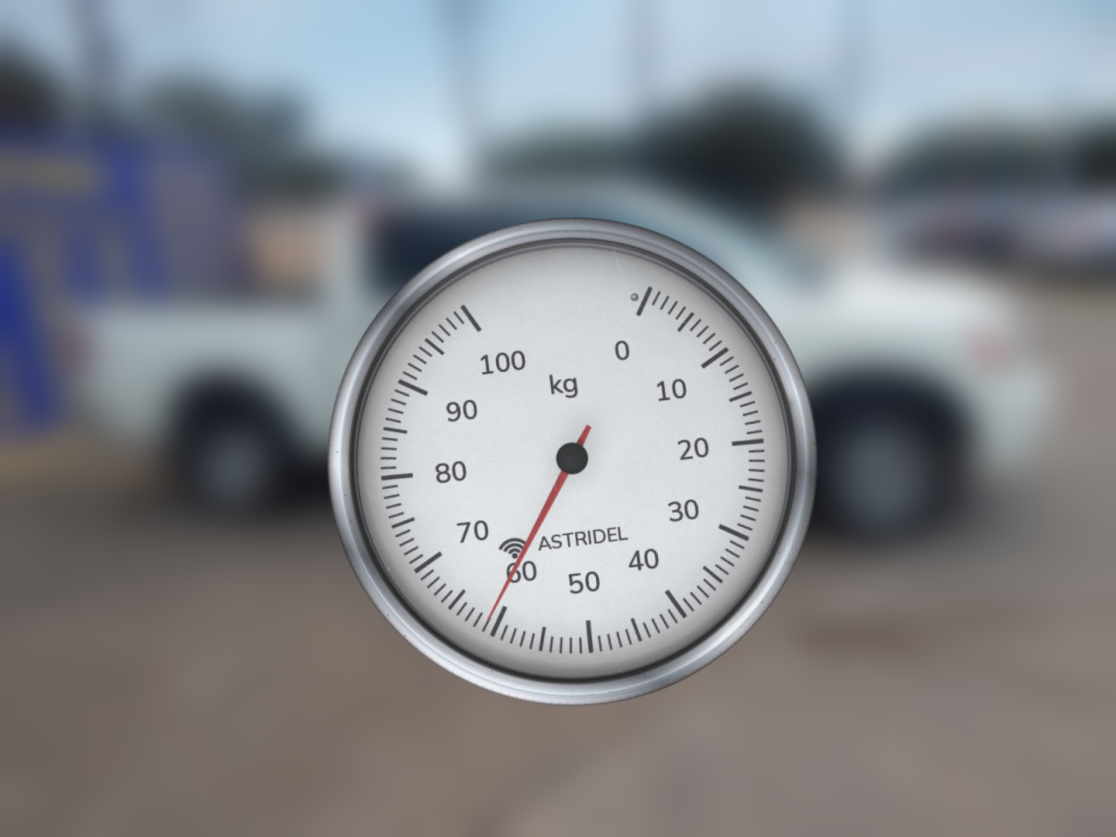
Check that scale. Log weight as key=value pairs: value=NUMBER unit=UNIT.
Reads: value=61 unit=kg
